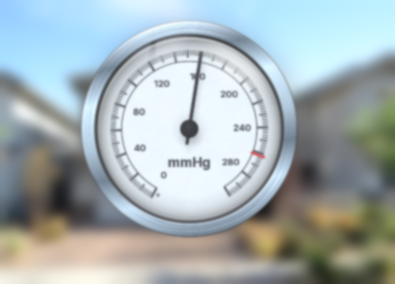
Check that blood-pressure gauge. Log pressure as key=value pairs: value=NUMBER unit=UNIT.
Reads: value=160 unit=mmHg
